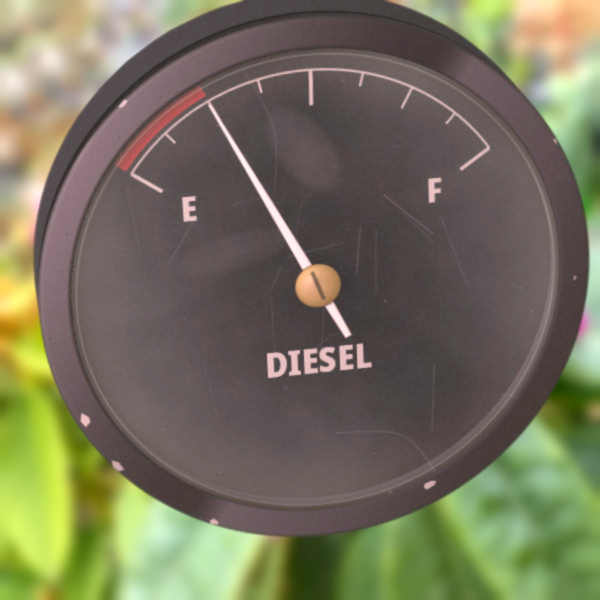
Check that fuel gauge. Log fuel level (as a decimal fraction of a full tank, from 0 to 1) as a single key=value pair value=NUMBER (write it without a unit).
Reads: value=0.25
